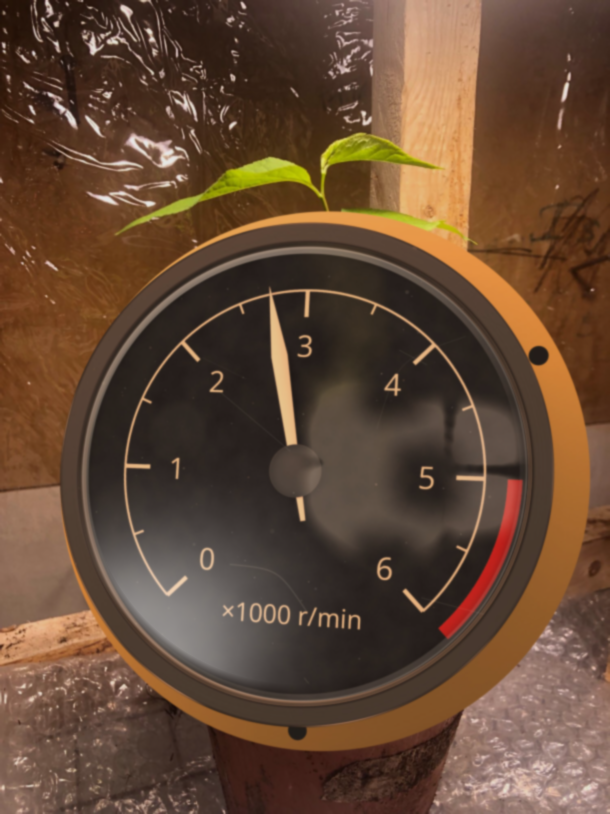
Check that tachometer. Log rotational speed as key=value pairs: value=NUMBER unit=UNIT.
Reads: value=2750 unit=rpm
